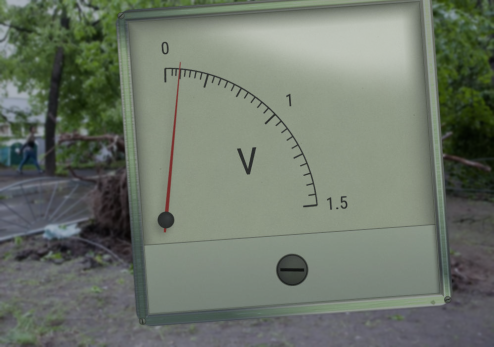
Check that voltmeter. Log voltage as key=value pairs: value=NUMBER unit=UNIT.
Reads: value=0.25 unit=V
